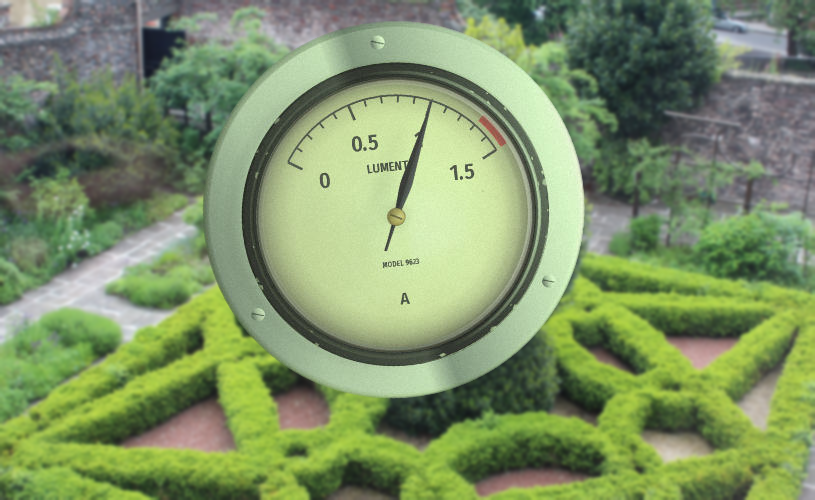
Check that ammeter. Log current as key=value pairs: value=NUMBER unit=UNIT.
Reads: value=1 unit=A
